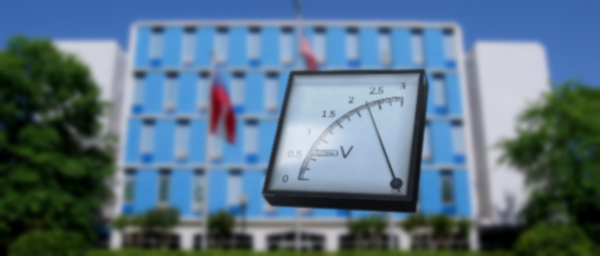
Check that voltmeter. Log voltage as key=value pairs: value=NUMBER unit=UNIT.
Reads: value=2.25 unit=V
